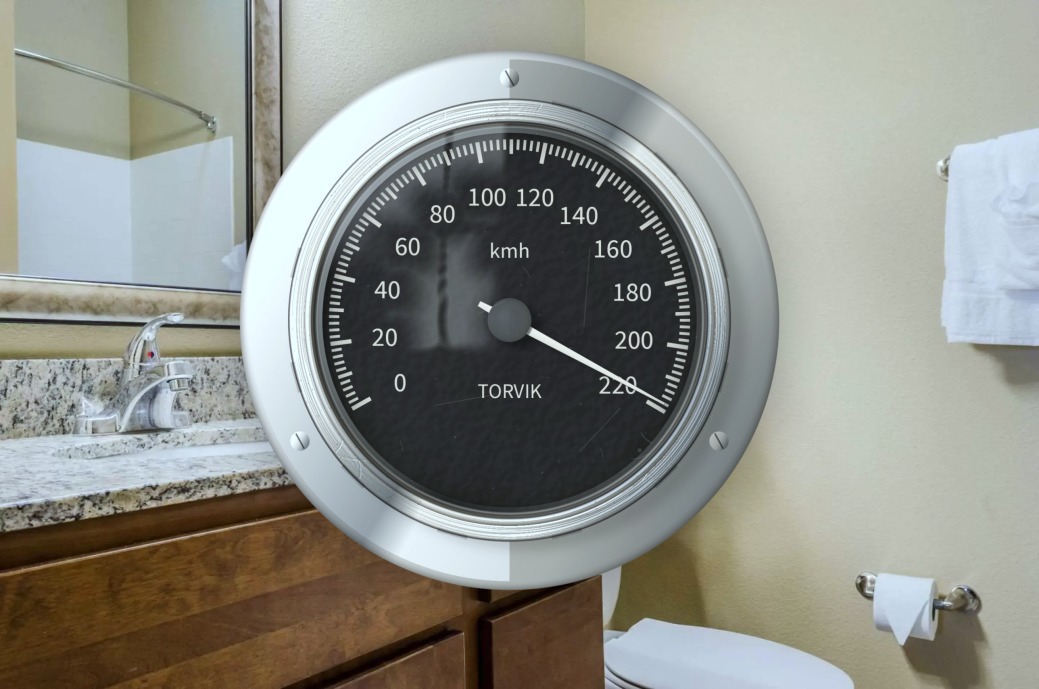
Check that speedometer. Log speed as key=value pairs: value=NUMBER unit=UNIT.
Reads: value=218 unit=km/h
